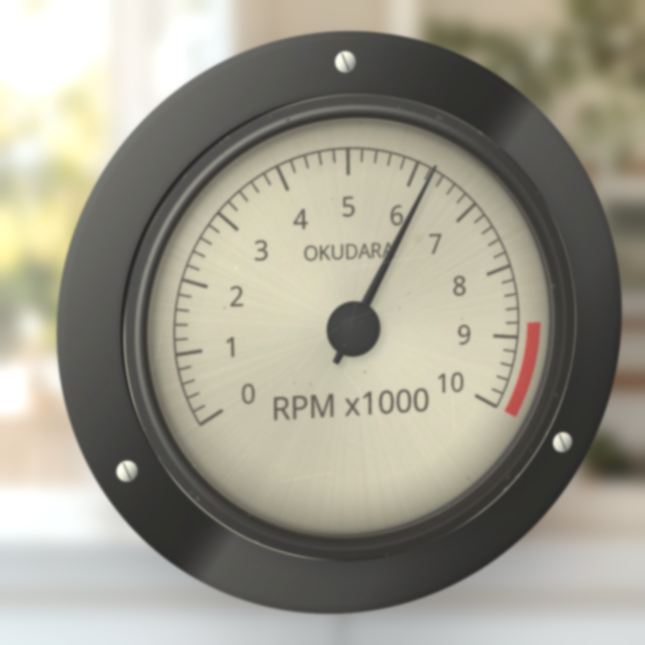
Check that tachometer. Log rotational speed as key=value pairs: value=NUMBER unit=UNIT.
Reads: value=6200 unit=rpm
